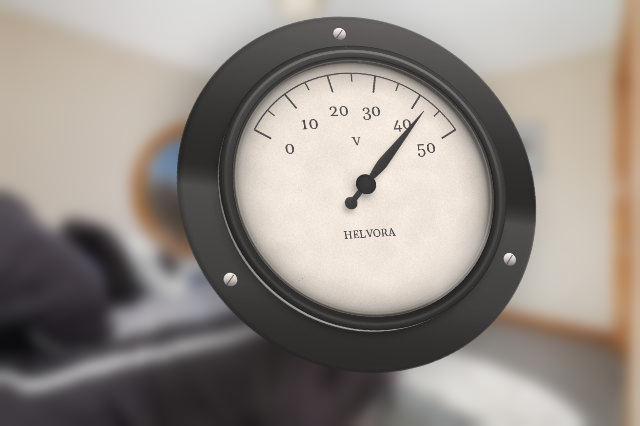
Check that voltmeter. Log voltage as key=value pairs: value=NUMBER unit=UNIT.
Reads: value=42.5 unit=V
